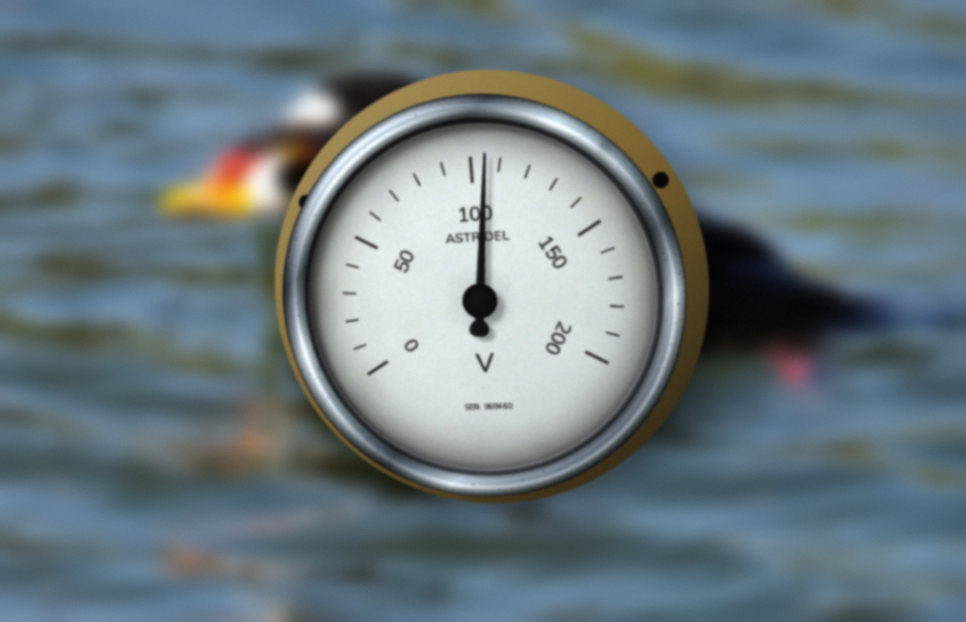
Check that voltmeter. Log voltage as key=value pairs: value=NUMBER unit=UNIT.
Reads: value=105 unit=V
